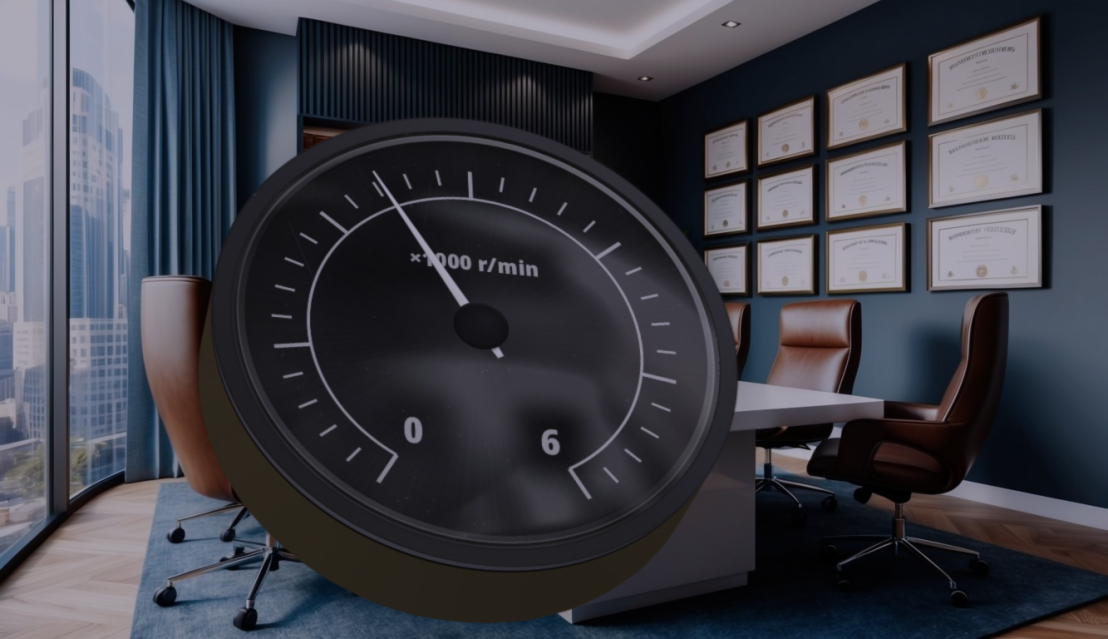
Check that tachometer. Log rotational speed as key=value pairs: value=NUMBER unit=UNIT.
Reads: value=2400 unit=rpm
